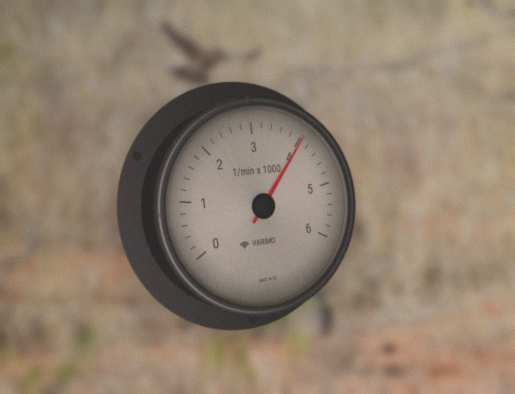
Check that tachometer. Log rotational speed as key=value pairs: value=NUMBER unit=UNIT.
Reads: value=4000 unit=rpm
